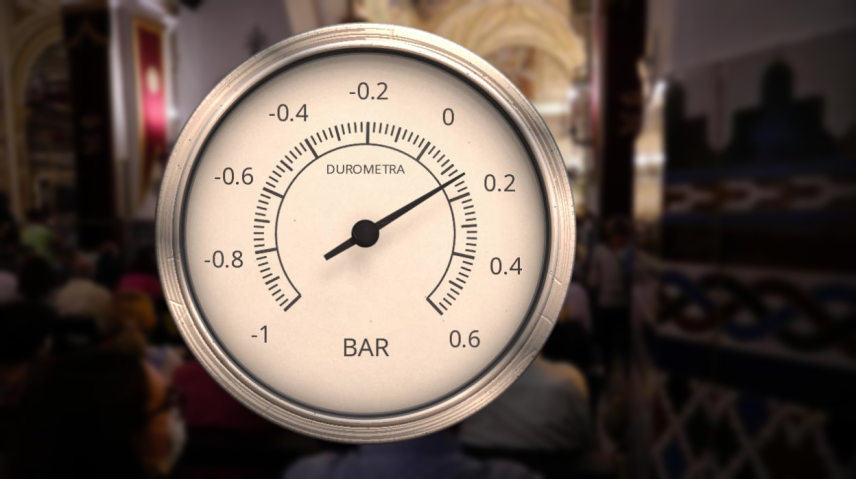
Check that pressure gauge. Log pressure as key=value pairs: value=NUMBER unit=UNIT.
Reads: value=0.14 unit=bar
